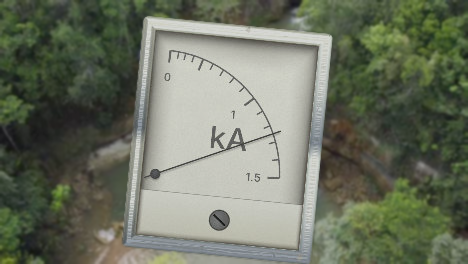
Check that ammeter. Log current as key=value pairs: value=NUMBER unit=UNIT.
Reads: value=1.25 unit=kA
